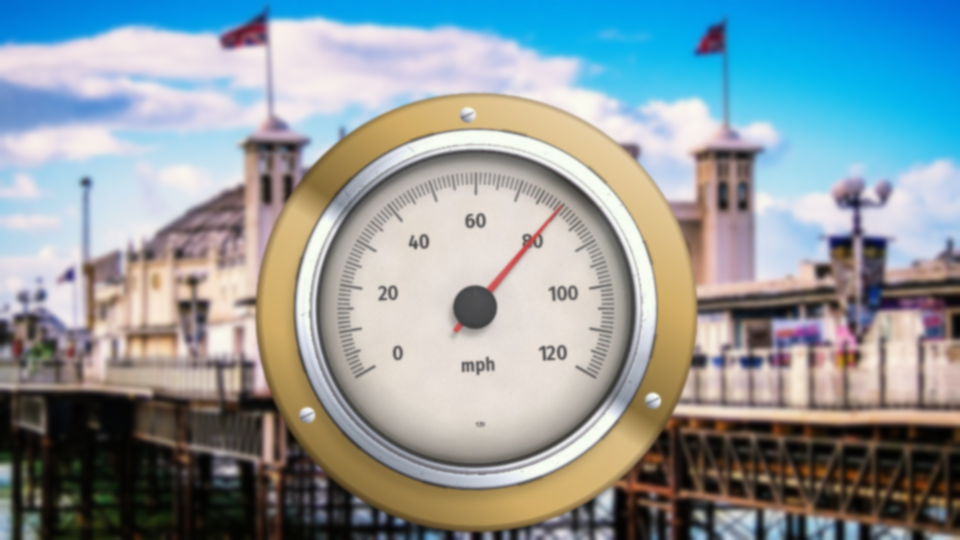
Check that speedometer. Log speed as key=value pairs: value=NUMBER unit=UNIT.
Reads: value=80 unit=mph
